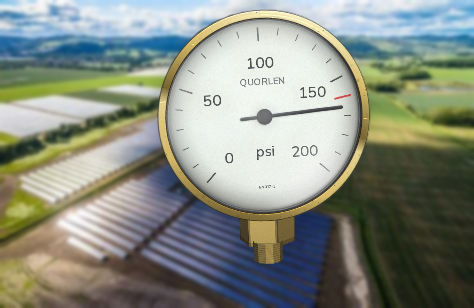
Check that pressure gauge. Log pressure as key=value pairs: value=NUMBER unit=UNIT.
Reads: value=165 unit=psi
